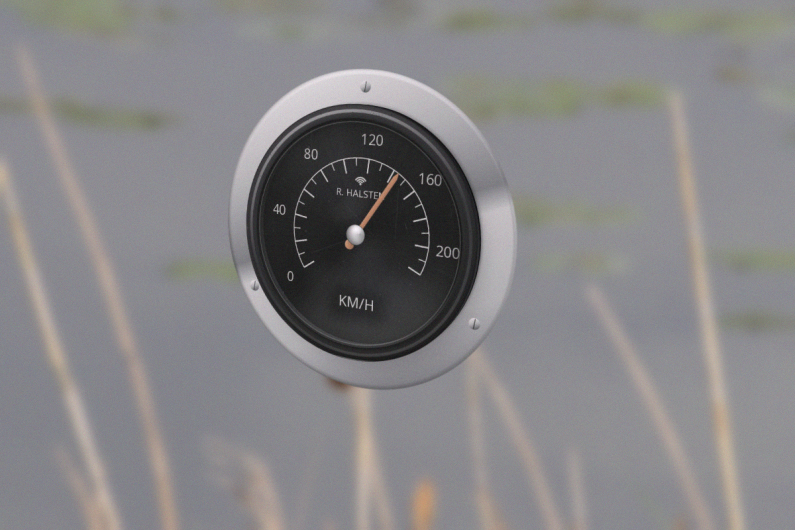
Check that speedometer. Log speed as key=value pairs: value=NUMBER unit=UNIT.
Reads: value=145 unit=km/h
